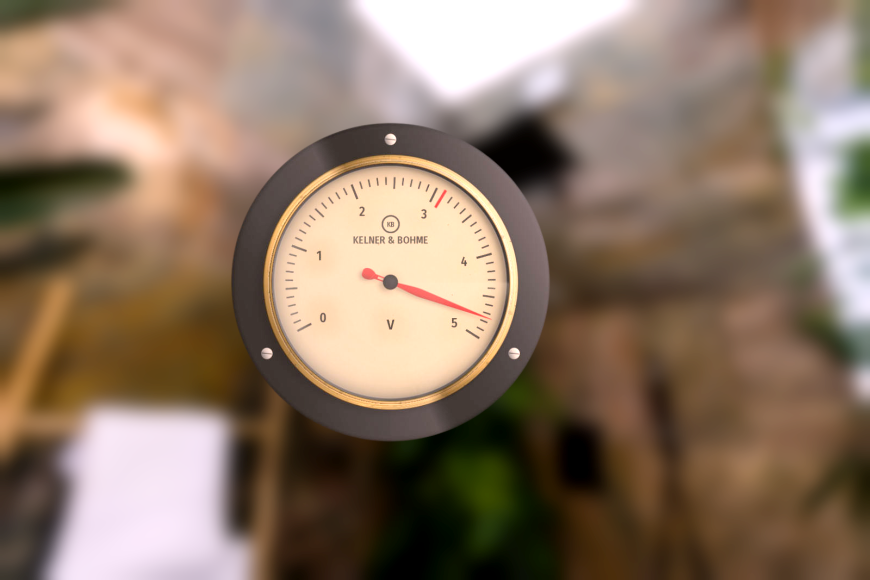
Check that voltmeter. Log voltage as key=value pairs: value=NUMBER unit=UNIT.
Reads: value=4.75 unit=V
